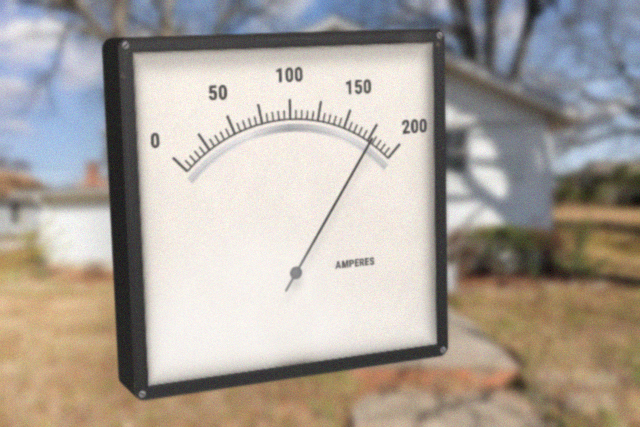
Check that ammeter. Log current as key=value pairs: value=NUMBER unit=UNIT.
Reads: value=175 unit=A
